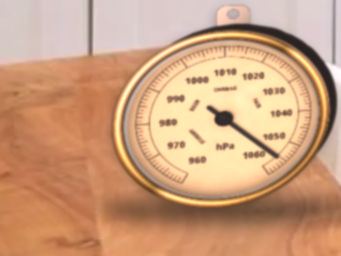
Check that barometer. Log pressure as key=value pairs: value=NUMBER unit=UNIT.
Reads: value=1055 unit=hPa
